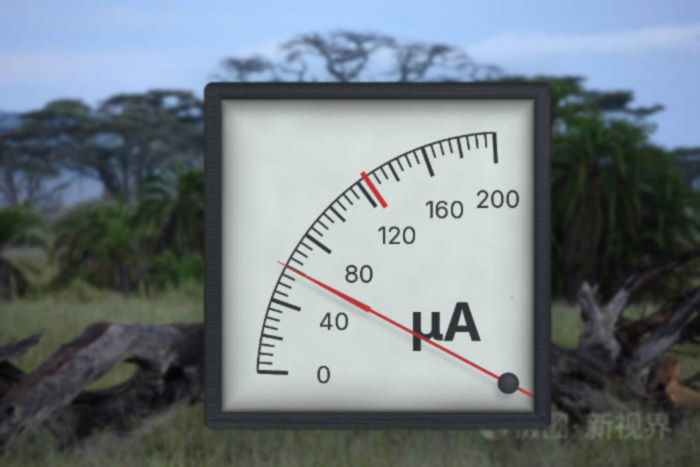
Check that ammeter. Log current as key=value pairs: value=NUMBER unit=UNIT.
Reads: value=60 unit=µA
